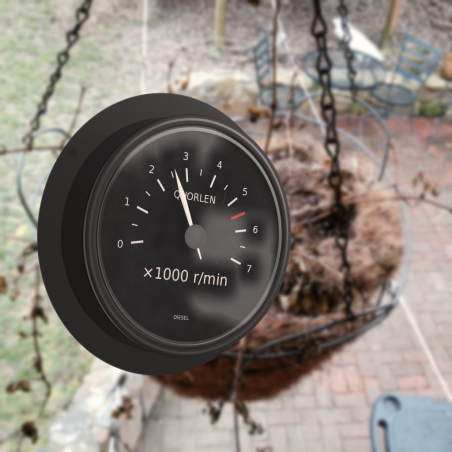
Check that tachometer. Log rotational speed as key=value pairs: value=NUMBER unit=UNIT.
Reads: value=2500 unit=rpm
